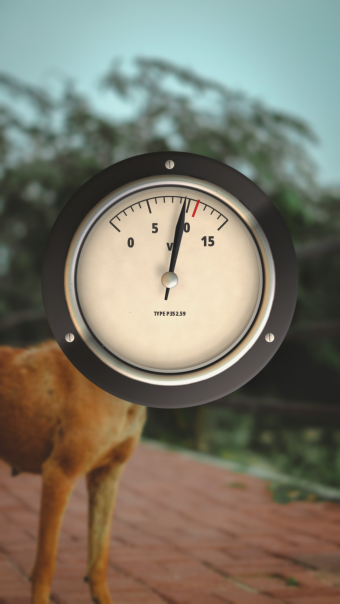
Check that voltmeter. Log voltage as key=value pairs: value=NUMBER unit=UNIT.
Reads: value=9.5 unit=V
